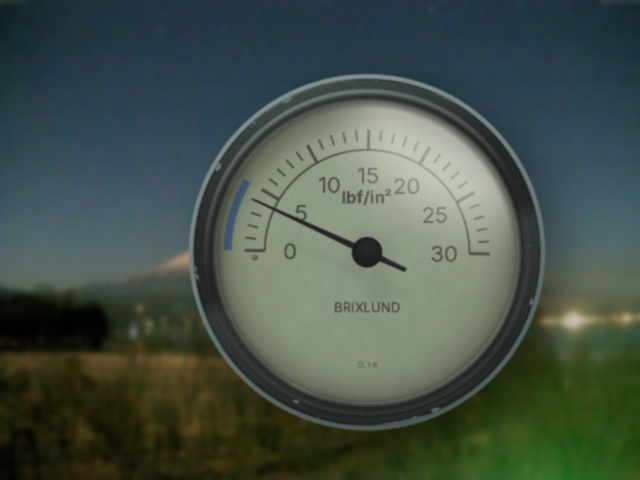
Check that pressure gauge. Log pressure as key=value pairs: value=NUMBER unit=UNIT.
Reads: value=4 unit=psi
